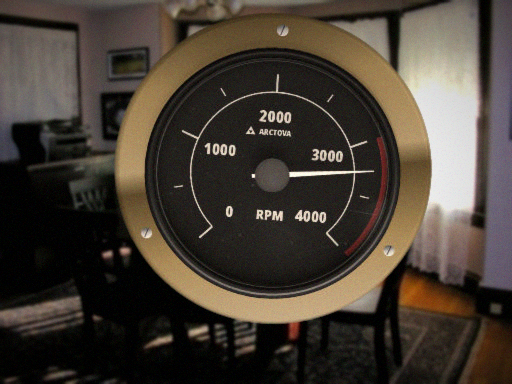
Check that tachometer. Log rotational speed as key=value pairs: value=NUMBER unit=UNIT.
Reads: value=3250 unit=rpm
